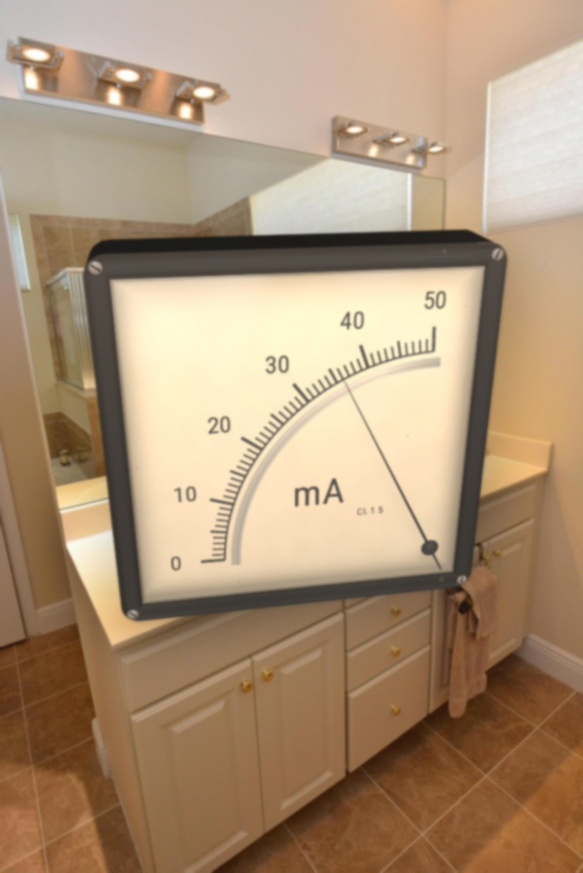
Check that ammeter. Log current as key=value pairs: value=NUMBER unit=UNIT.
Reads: value=36 unit=mA
